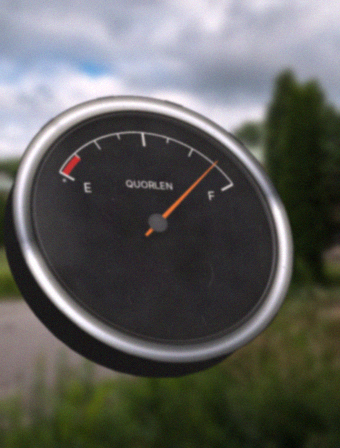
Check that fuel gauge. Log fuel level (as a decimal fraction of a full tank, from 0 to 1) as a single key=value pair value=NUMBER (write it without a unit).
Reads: value=0.875
